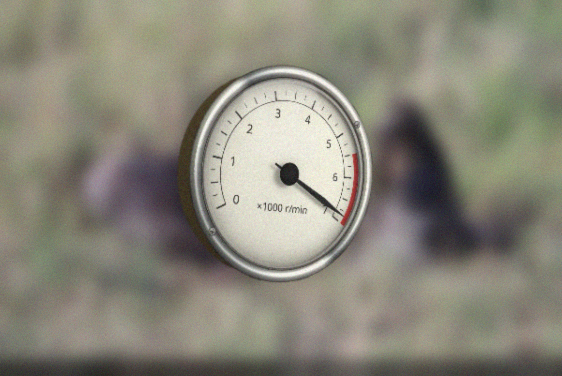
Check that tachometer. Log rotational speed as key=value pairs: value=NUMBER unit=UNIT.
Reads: value=6875 unit=rpm
